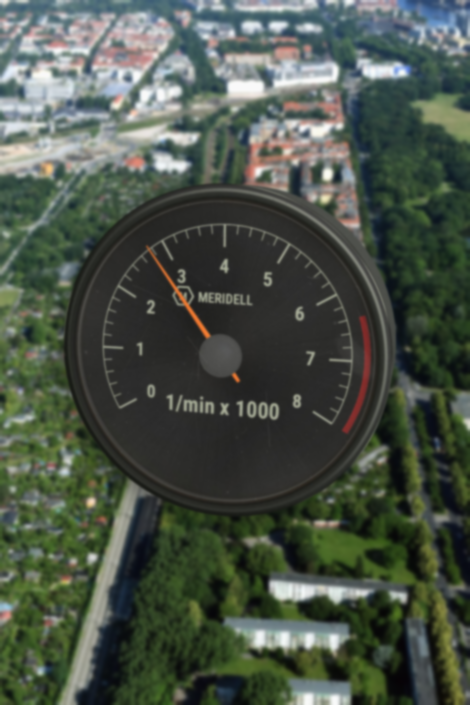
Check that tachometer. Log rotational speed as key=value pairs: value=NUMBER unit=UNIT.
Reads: value=2800 unit=rpm
